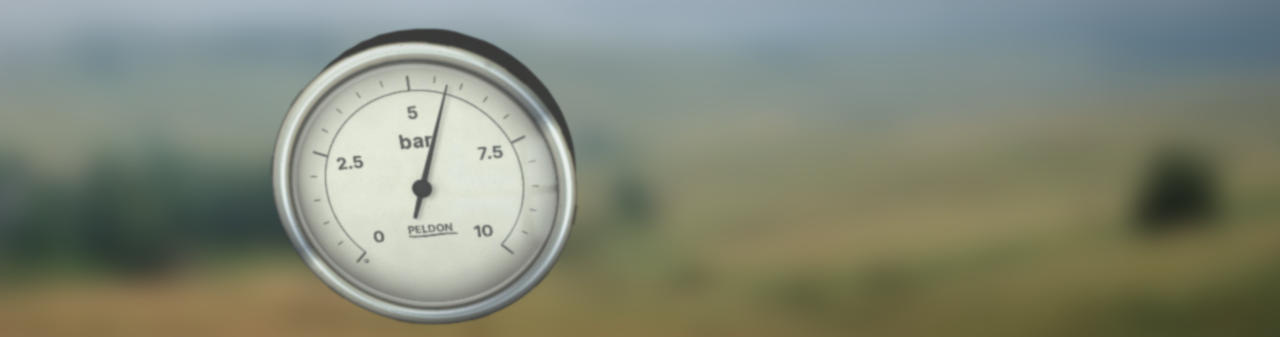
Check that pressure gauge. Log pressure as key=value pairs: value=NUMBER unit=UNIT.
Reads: value=5.75 unit=bar
